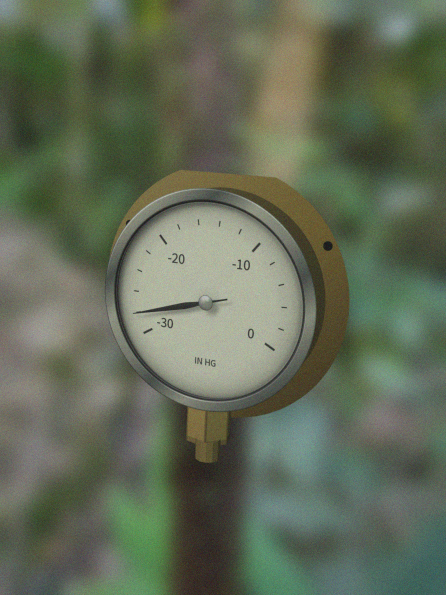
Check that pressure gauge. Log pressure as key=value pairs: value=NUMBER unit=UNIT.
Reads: value=-28 unit=inHg
